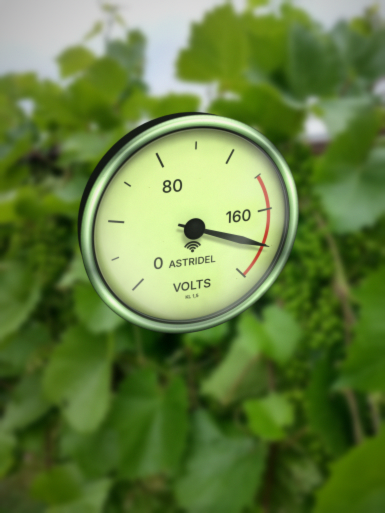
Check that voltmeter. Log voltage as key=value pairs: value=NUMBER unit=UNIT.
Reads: value=180 unit=V
